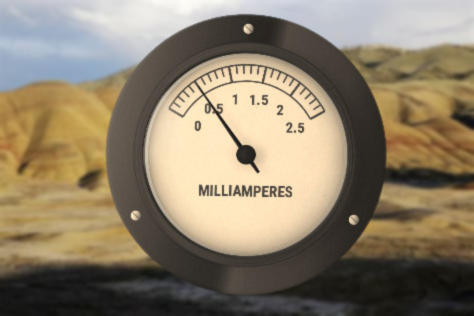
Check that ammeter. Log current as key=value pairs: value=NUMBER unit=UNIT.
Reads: value=0.5 unit=mA
